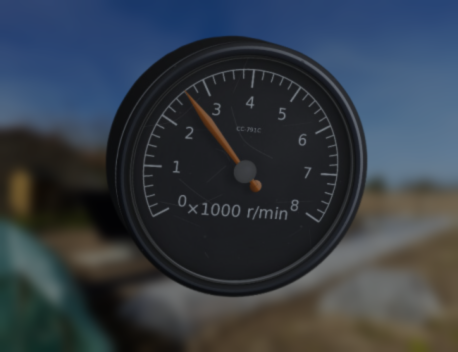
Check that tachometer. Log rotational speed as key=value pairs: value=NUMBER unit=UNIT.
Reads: value=2600 unit=rpm
